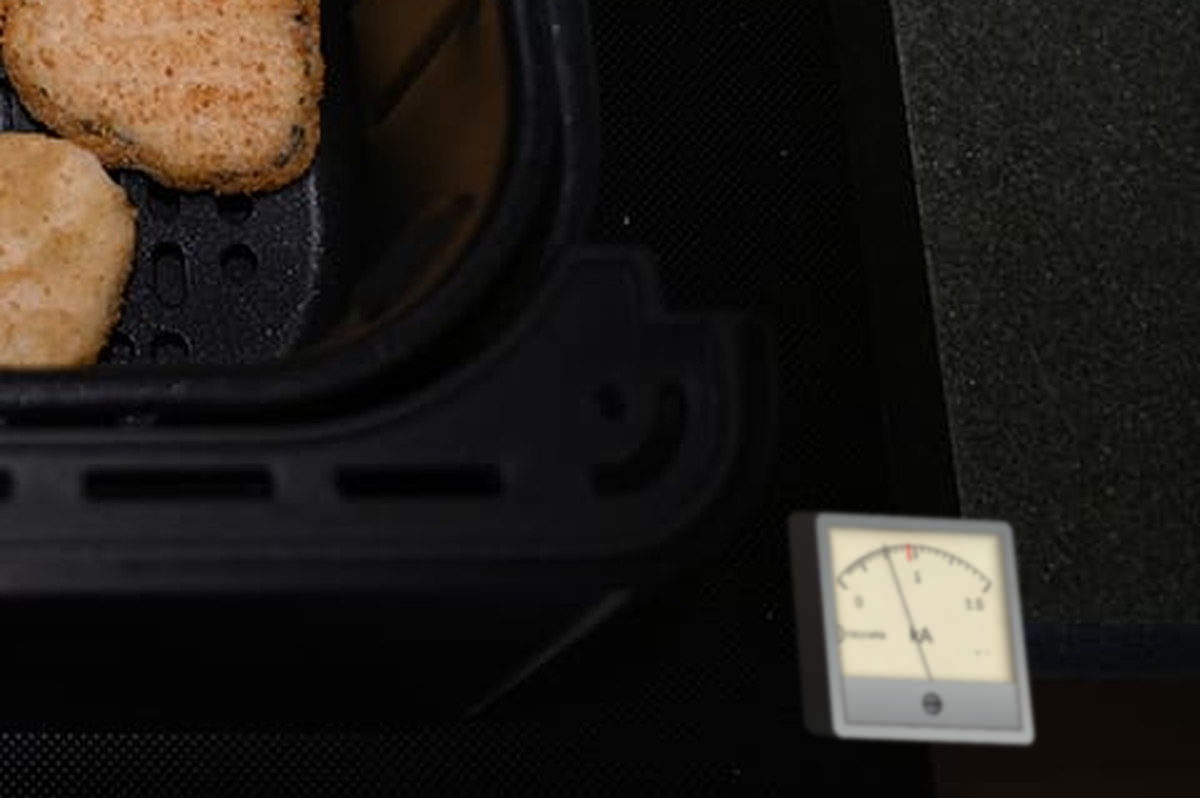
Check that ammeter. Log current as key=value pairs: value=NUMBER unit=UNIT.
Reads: value=0.75 unit=kA
